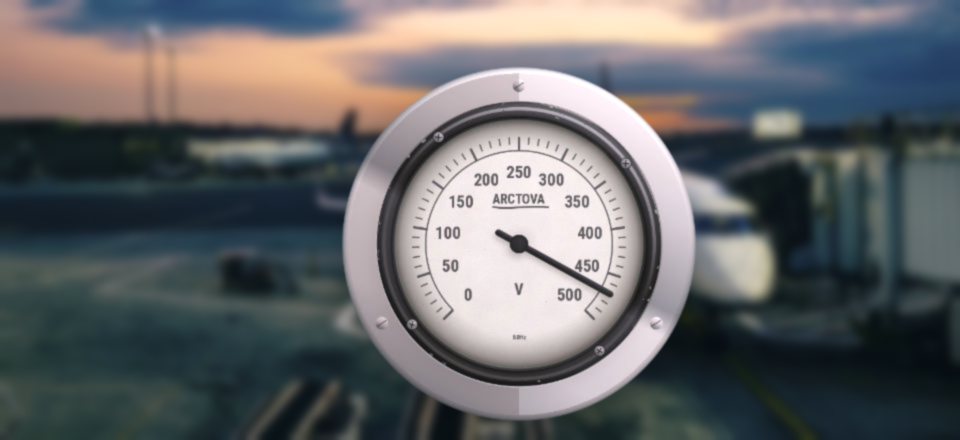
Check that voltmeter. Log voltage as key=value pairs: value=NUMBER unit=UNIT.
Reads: value=470 unit=V
